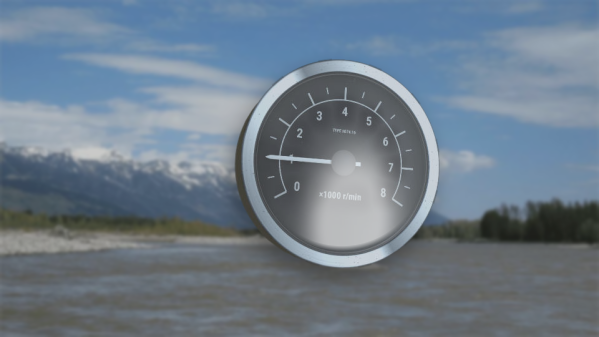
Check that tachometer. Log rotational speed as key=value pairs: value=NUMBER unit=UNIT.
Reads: value=1000 unit=rpm
